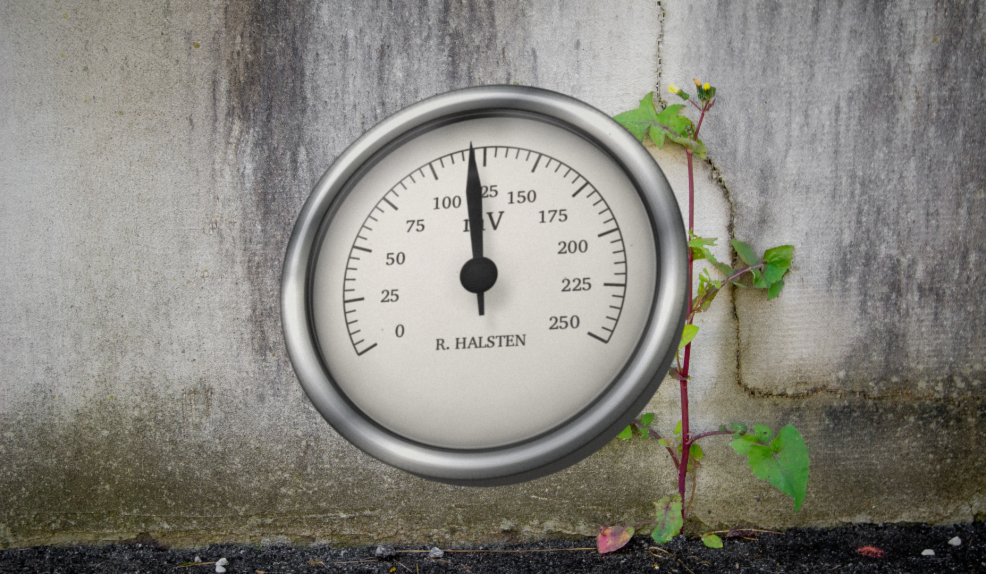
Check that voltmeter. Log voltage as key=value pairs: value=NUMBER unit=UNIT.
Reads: value=120 unit=mV
